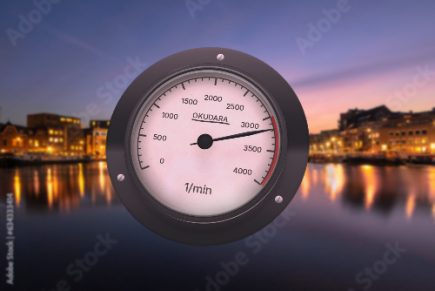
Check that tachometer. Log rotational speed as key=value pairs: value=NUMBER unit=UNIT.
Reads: value=3200 unit=rpm
